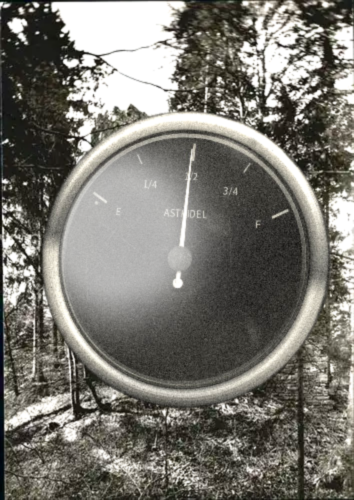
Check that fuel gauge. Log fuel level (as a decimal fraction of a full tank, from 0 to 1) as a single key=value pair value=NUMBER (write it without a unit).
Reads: value=0.5
